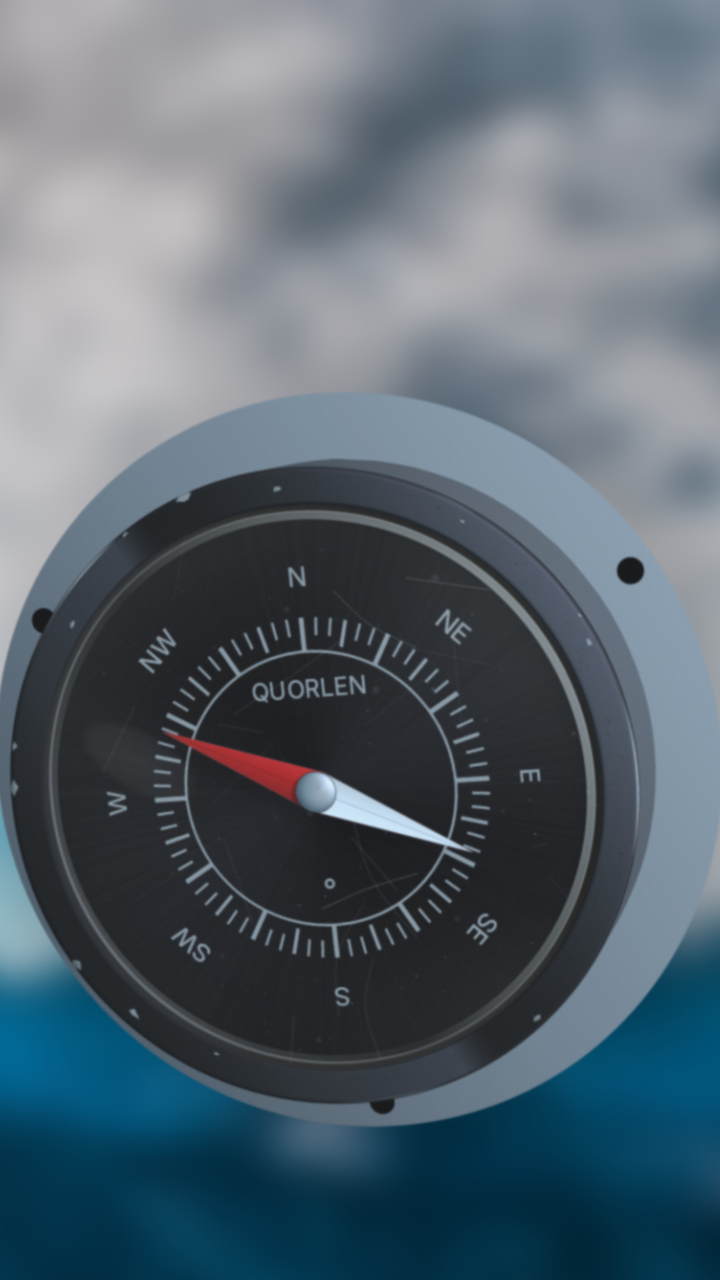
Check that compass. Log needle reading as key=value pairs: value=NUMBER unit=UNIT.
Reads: value=295 unit=°
